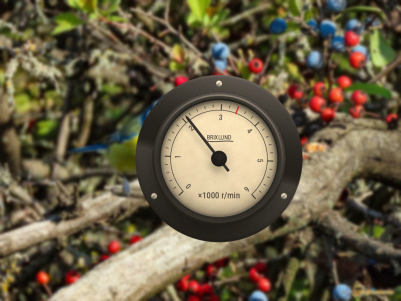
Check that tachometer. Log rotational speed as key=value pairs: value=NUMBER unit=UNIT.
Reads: value=2100 unit=rpm
